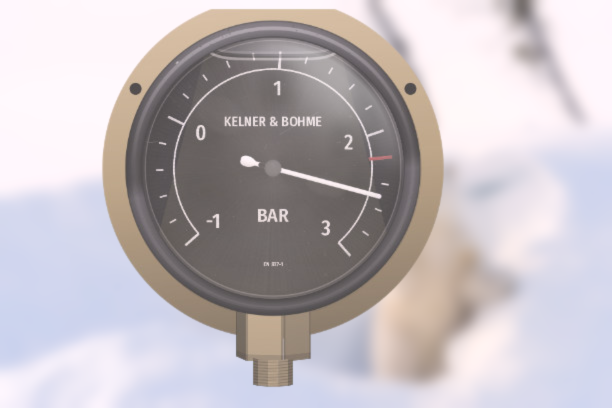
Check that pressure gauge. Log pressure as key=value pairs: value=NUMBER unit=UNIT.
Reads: value=2.5 unit=bar
